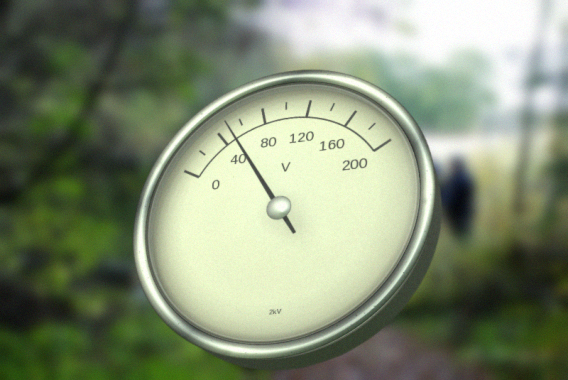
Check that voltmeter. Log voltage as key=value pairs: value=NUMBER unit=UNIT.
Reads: value=50 unit=V
